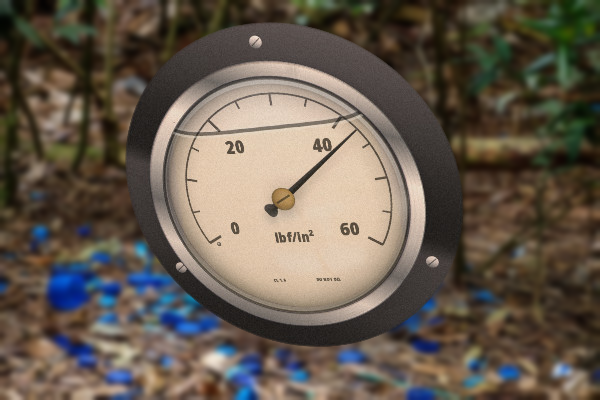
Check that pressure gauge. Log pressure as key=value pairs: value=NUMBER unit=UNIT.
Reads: value=42.5 unit=psi
